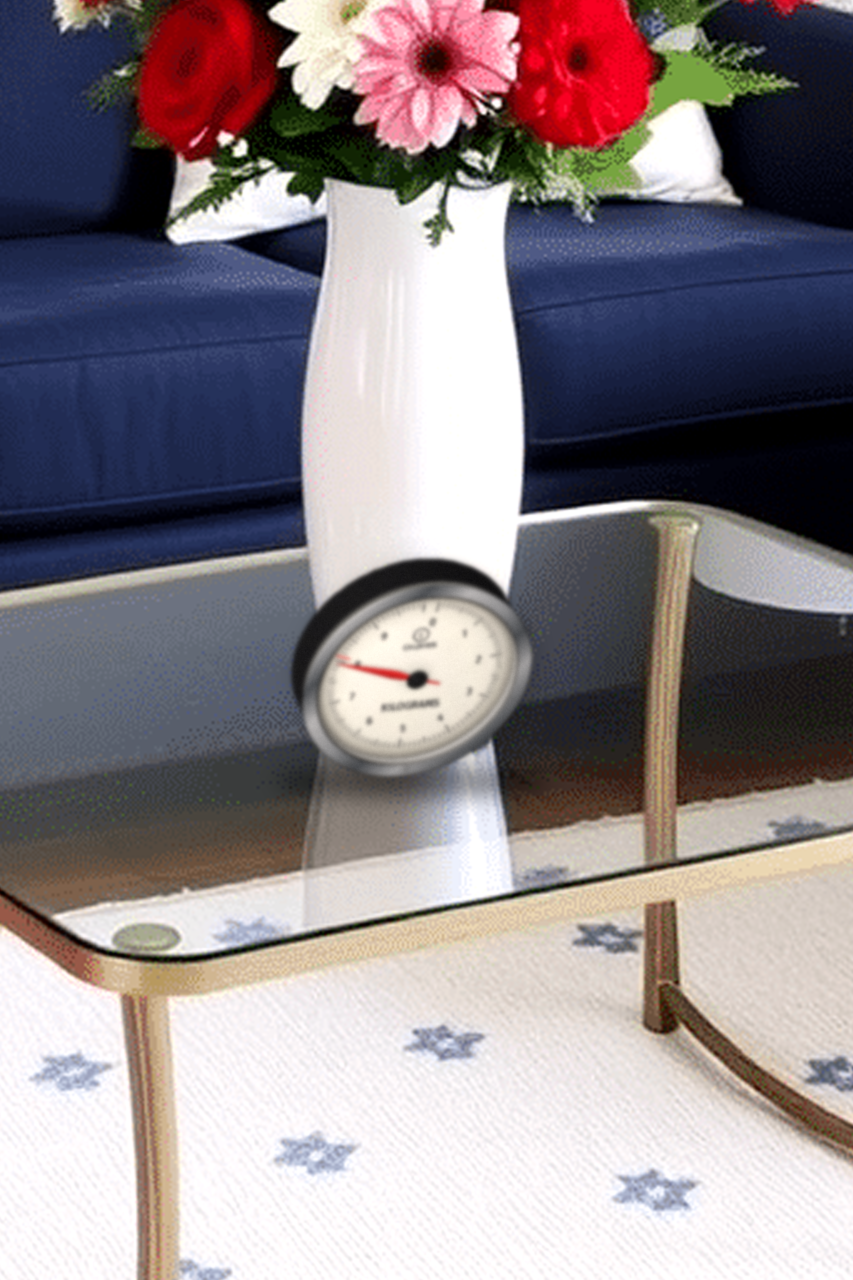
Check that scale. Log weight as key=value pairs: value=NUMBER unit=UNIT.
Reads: value=8 unit=kg
